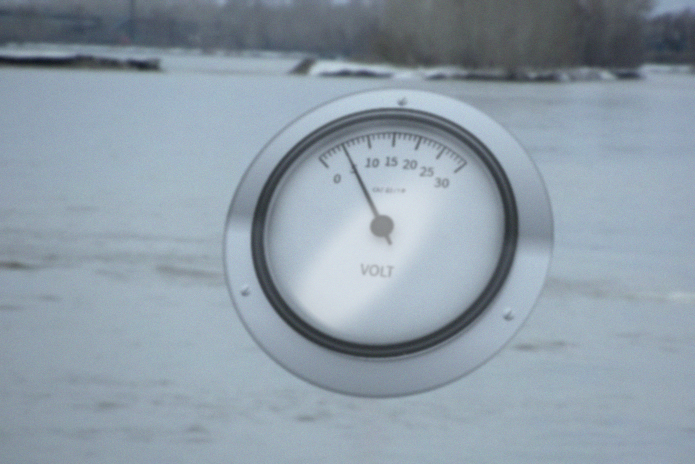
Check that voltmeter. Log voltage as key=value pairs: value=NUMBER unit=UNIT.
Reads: value=5 unit=V
